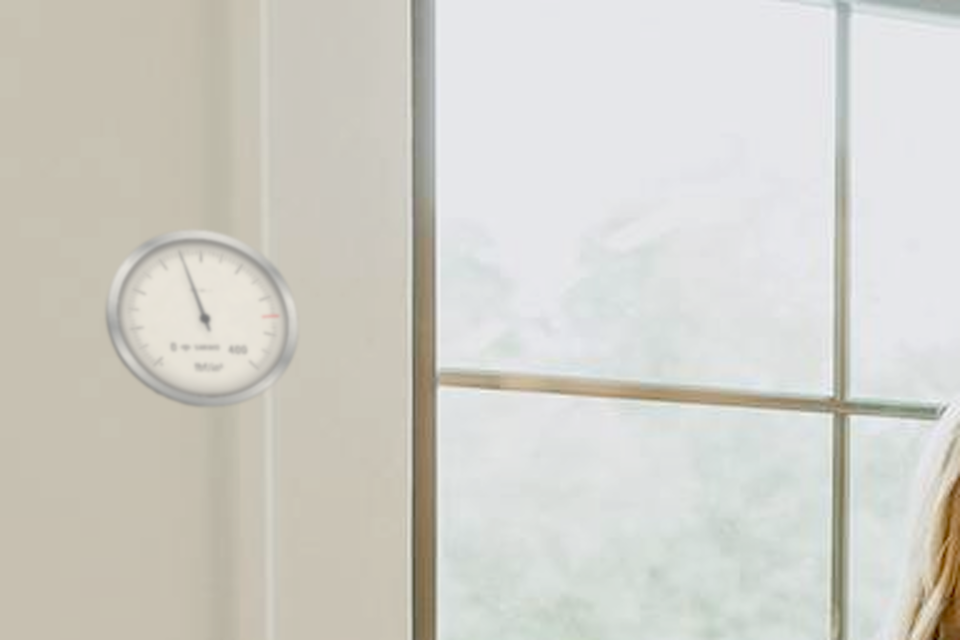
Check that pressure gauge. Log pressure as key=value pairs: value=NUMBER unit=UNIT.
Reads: value=175 unit=psi
